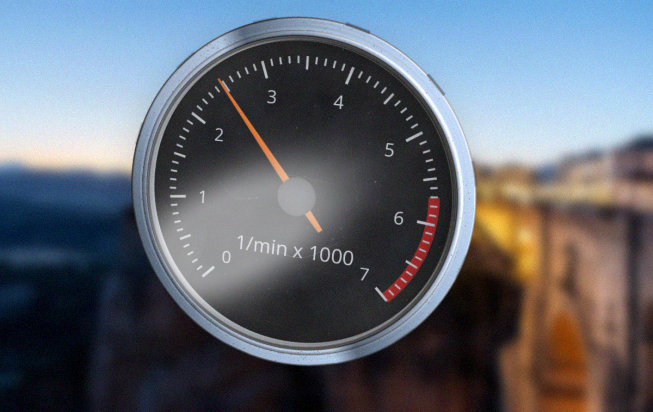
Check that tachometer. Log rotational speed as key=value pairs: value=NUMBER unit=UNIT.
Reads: value=2500 unit=rpm
